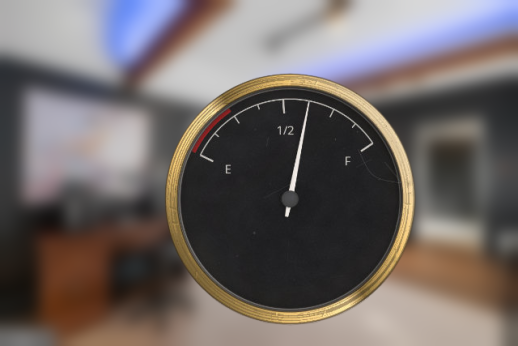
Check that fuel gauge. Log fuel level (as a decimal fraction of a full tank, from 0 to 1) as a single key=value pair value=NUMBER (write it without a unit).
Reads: value=0.625
